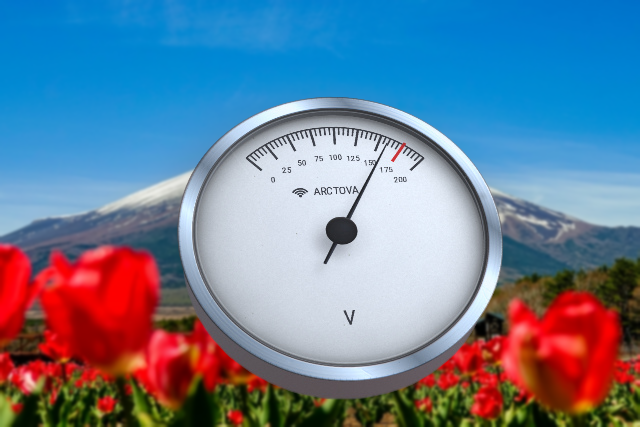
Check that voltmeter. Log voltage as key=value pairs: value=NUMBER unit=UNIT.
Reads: value=160 unit=V
